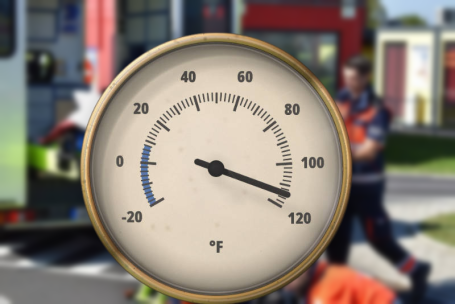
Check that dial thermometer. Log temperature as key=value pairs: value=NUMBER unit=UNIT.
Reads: value=114 unit=°F
